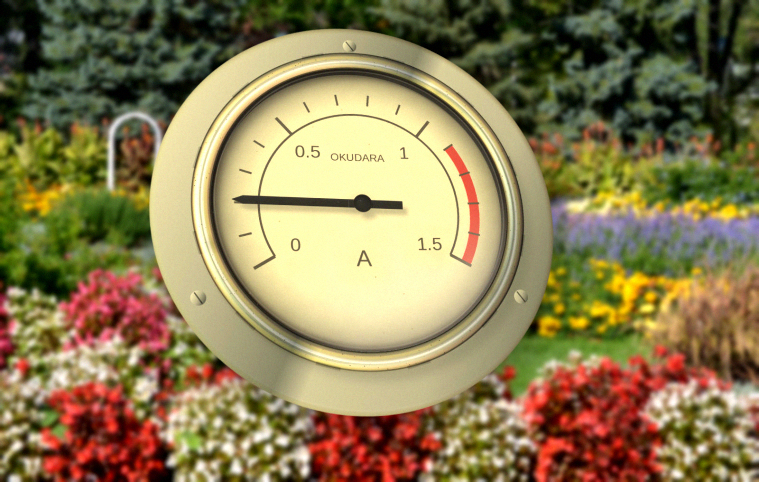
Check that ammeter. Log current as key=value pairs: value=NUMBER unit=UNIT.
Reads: value=0.2 unit=A
